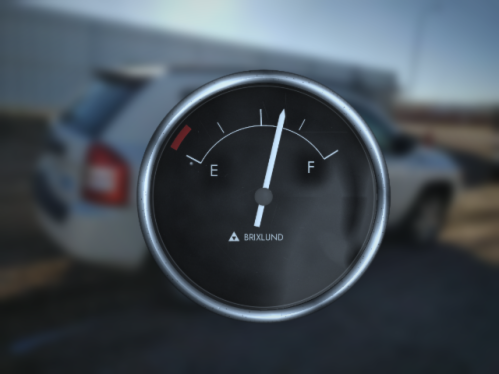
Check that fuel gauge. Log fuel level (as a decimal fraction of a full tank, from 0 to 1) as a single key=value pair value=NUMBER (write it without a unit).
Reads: value=0.625
